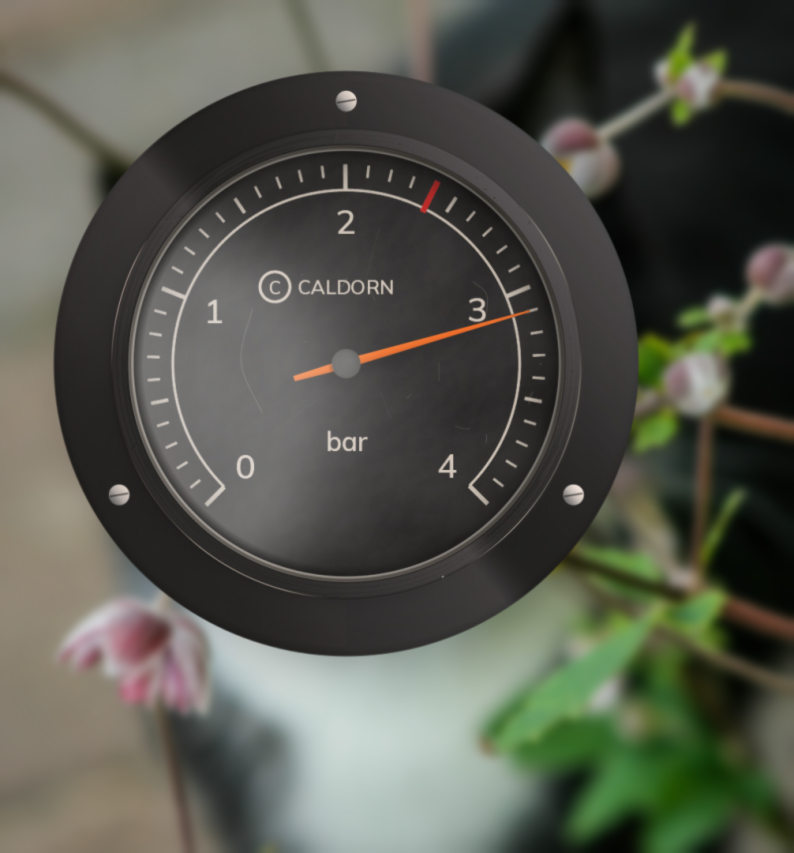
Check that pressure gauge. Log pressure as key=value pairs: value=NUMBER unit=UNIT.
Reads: value=3.1 unit=bar
